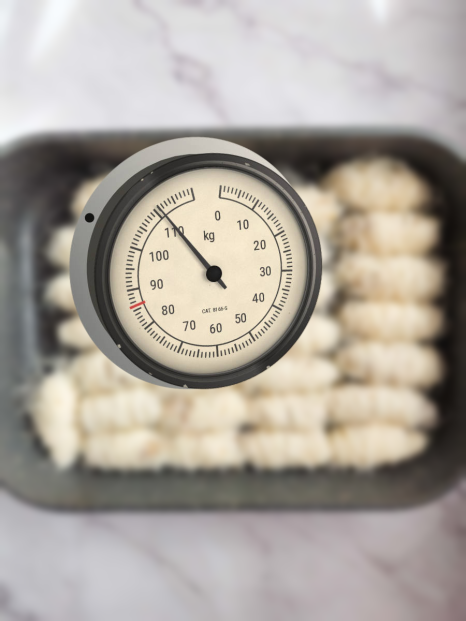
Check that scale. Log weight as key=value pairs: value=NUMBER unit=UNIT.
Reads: value=111 unit=kg
